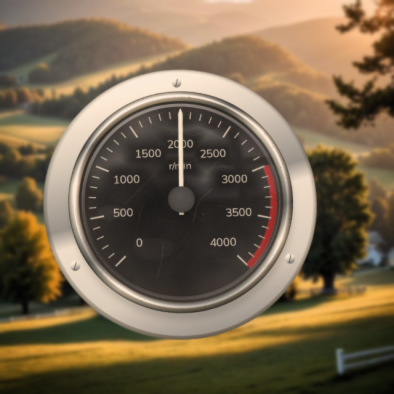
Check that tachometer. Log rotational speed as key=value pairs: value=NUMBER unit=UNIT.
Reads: value=2000 unit=rpm
